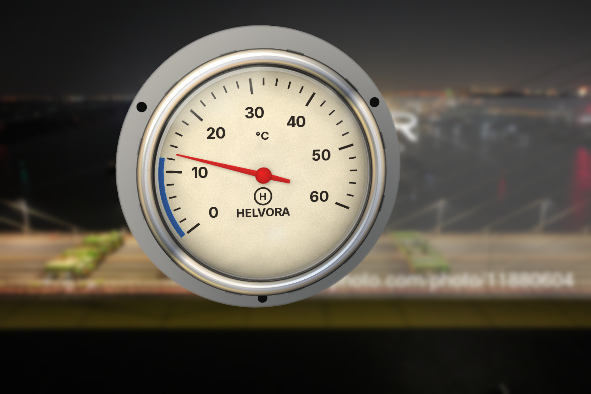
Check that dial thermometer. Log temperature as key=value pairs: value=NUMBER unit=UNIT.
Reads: value=13 unit=°C
